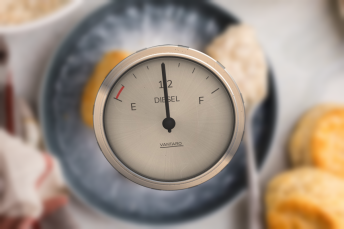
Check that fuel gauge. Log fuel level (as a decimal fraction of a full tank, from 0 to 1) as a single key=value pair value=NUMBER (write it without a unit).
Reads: value=0.5
